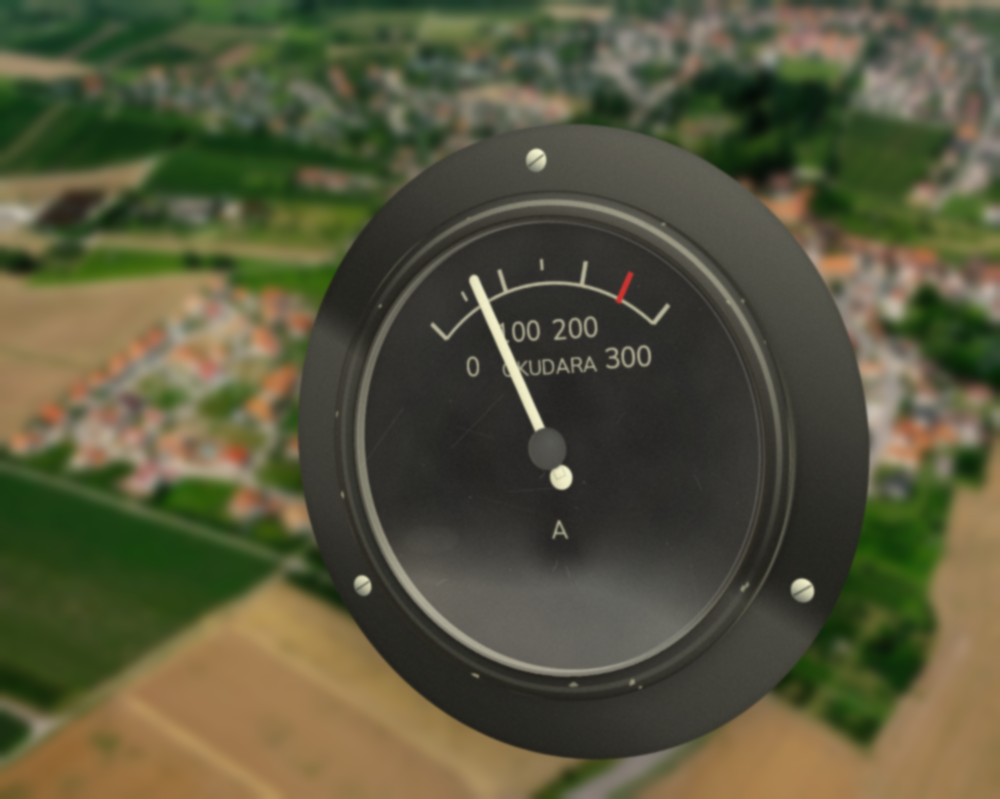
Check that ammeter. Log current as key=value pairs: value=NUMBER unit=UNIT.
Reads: value=75 unit=A
